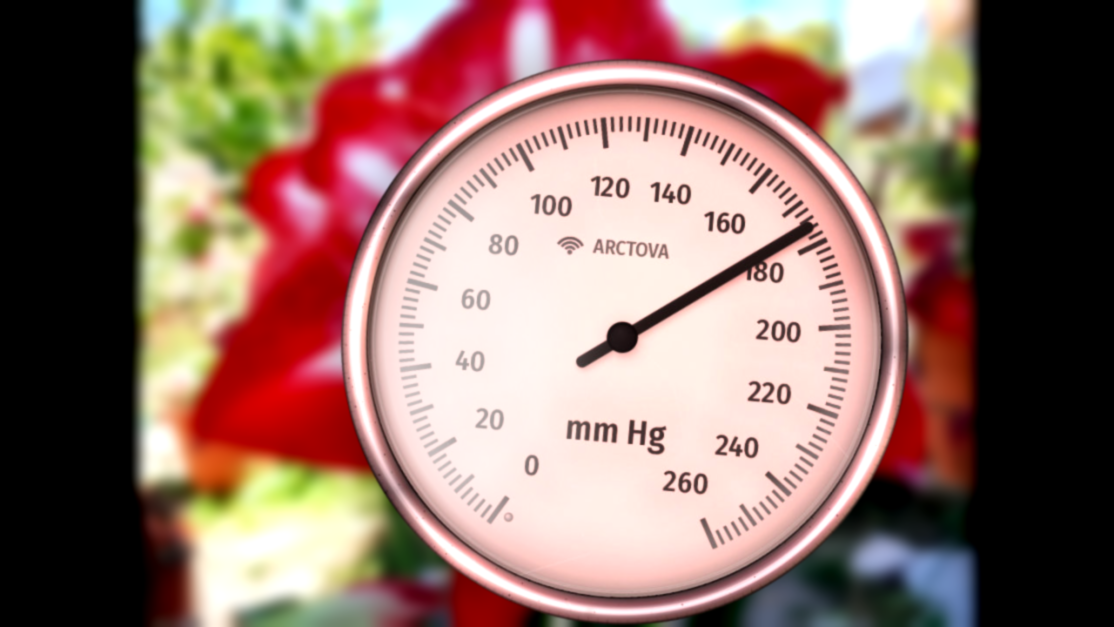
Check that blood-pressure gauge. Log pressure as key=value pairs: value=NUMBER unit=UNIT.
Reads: value=176 unit=mmHg
